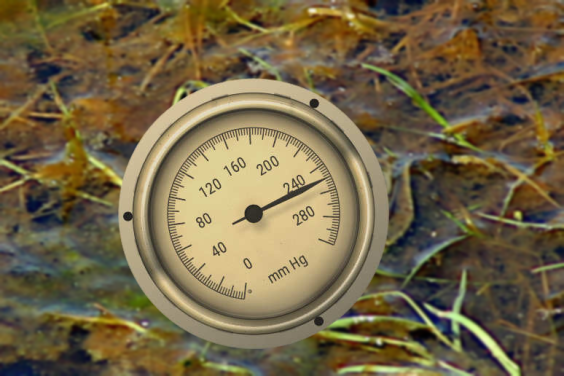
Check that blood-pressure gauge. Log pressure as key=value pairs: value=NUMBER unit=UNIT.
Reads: value=250 unit=mmHg
